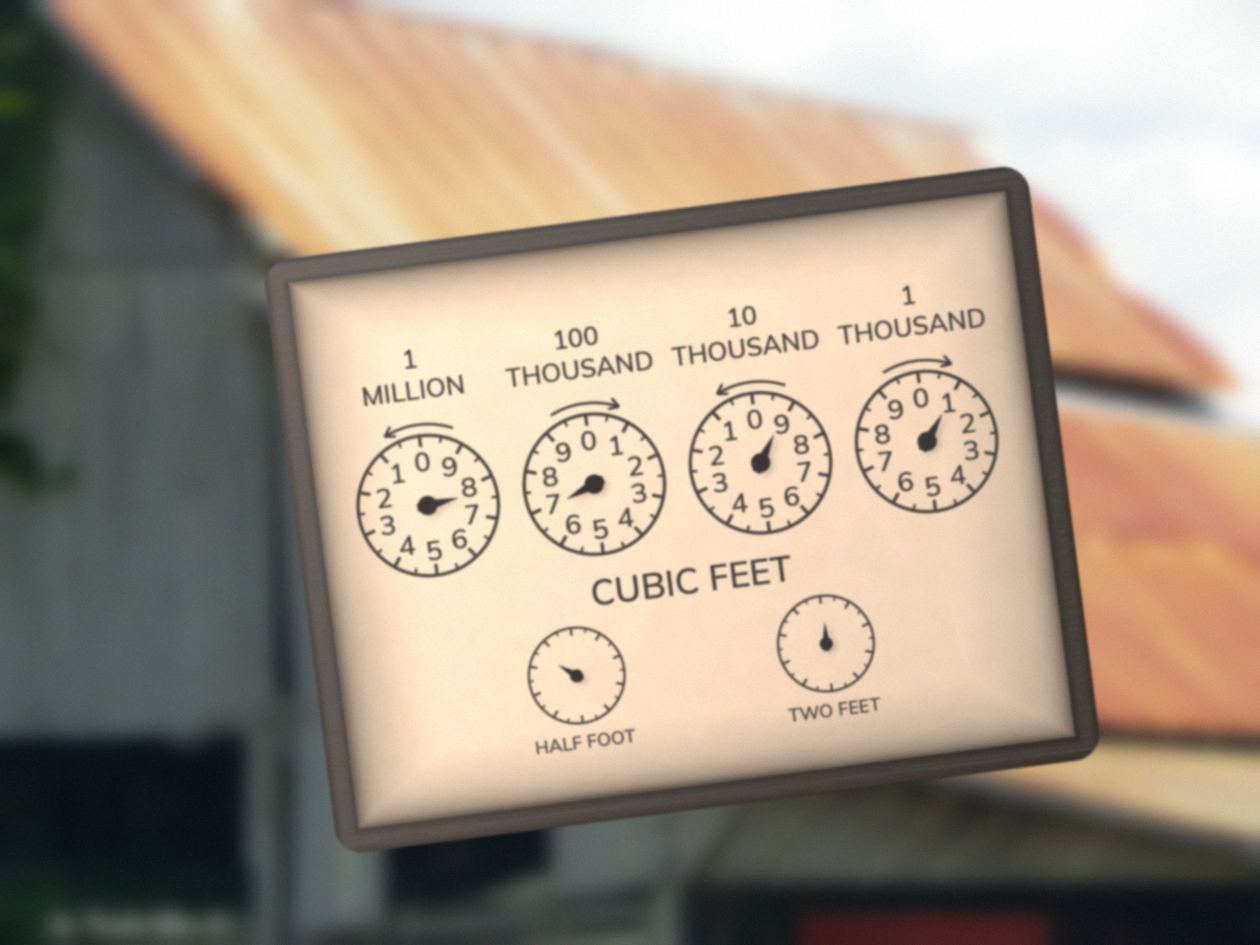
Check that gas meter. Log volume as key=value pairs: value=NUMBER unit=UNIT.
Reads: value=769100 unit=ft³
